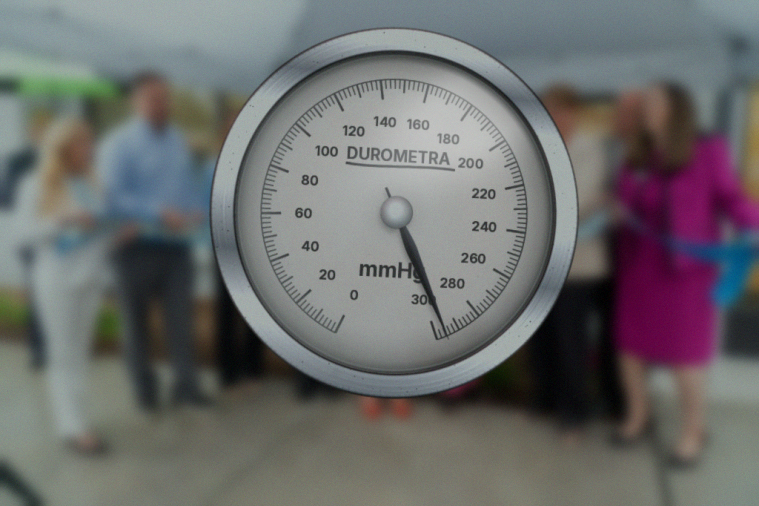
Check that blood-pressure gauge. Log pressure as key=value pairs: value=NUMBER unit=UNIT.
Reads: value=296 unit=mmHg
